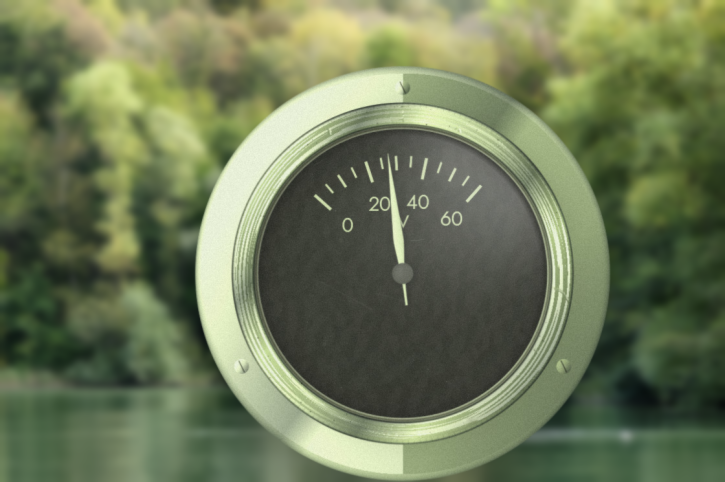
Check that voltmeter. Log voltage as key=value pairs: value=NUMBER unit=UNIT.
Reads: value=27.5 unit=V
